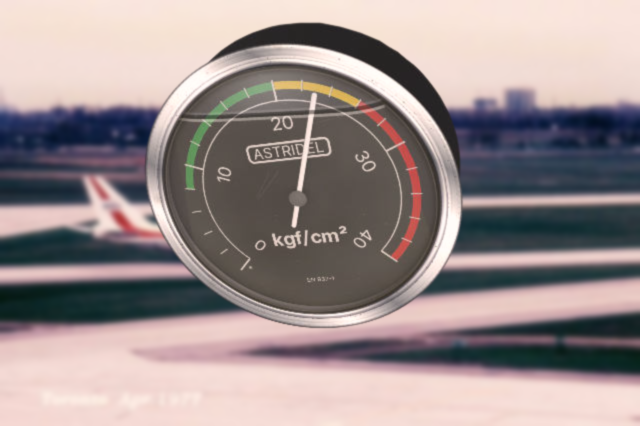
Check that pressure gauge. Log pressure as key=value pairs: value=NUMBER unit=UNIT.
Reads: value=23 unit=kg/cm²
